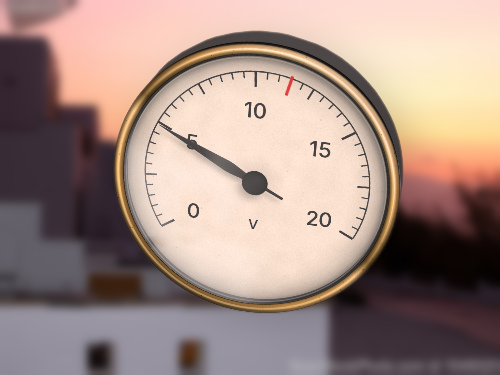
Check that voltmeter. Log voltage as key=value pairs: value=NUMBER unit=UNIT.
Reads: value=5 unit=V
